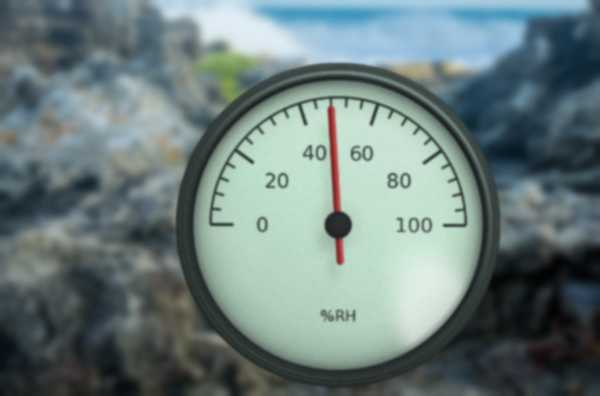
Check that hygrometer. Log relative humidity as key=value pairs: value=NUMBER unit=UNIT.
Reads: value=48 unit=%
